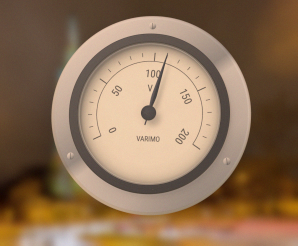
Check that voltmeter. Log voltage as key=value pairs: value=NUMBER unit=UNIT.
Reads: value=110 unit=V
